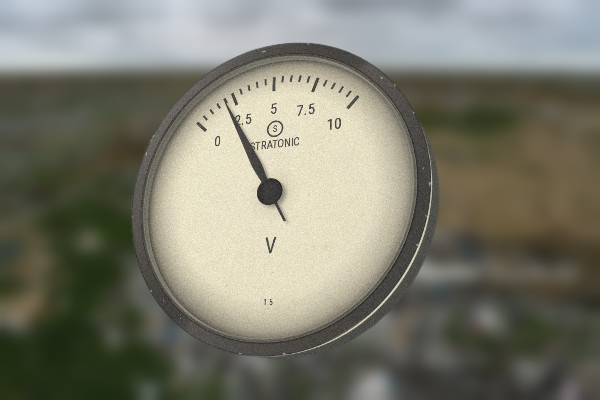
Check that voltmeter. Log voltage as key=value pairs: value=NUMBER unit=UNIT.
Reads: value=2 unit=V
